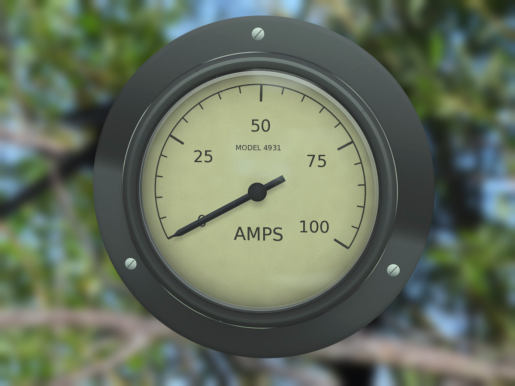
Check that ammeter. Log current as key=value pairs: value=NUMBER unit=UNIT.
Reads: value=0 unit=A
